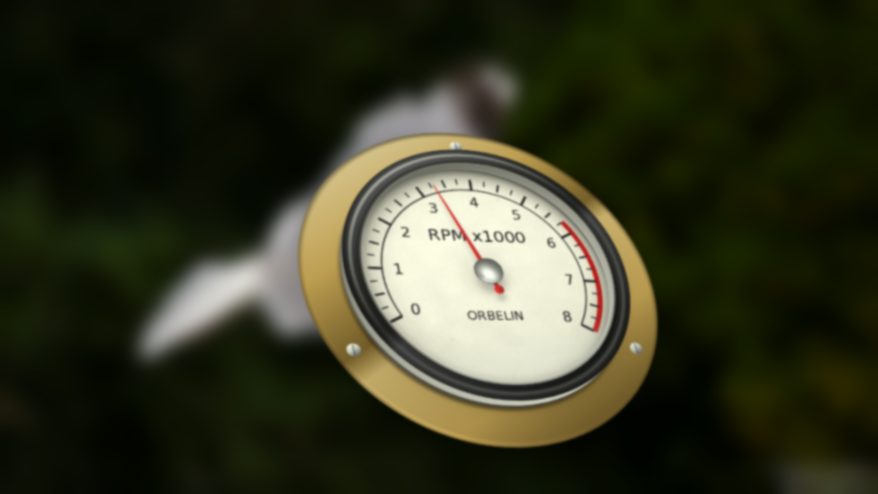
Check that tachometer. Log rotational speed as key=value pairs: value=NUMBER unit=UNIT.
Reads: value=3250 unit=rpm
